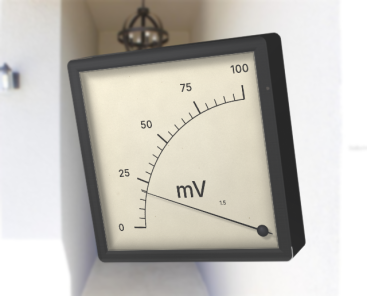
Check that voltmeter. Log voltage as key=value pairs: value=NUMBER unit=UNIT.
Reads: value=20 unit=mV
